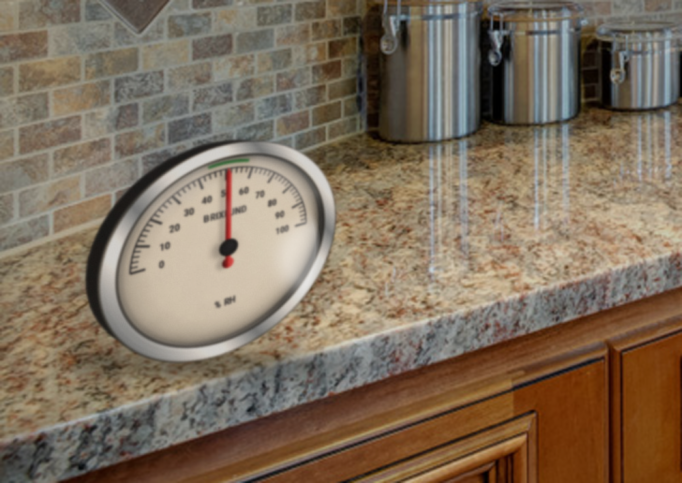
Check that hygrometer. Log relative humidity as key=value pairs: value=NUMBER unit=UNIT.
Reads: value=50 unit=%
